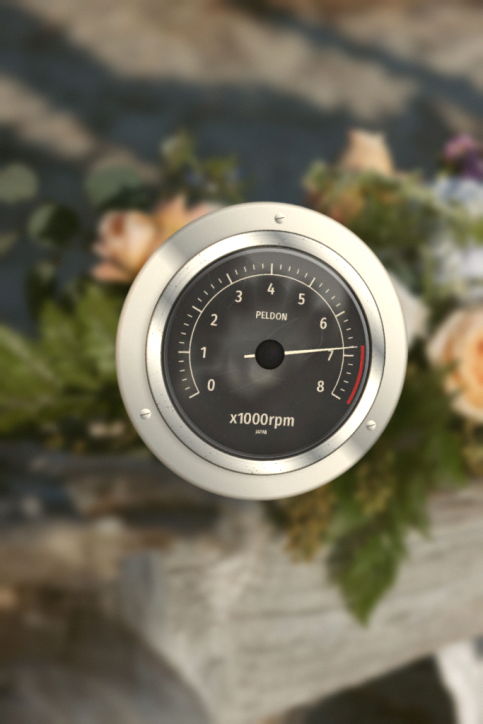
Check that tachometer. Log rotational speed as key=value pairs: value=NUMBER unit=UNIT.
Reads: value=6800 unit=rpm
